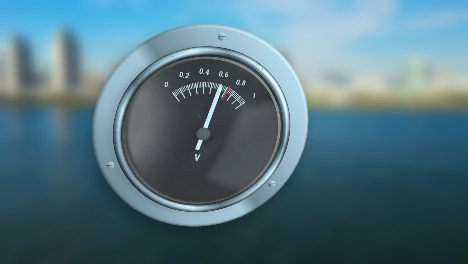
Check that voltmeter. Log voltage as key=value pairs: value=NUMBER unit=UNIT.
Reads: value=0.6 unit=V
